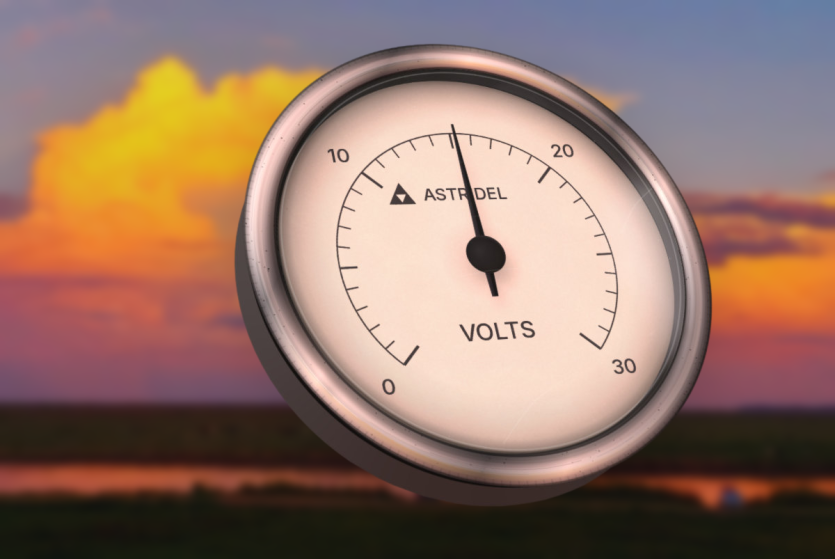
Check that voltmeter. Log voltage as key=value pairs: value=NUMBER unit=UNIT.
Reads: value=15 unit=V
